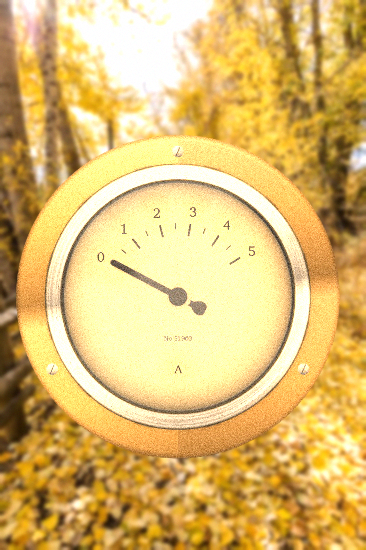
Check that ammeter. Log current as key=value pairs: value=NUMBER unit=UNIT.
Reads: value=0 unit=A
